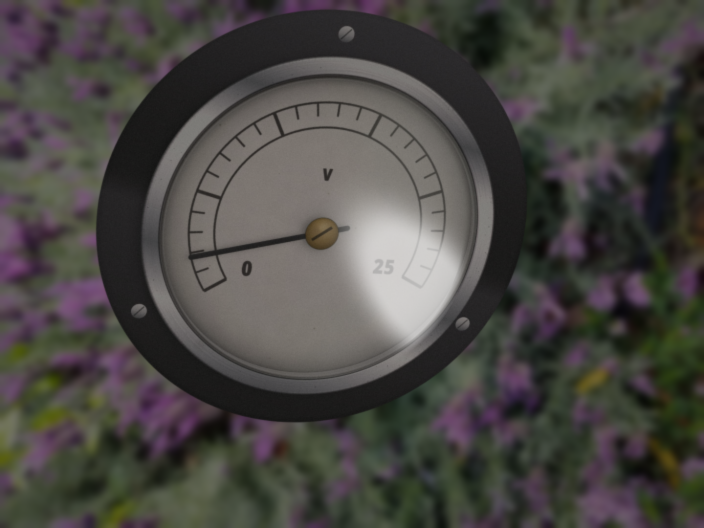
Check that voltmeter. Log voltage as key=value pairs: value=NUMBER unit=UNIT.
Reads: value=2 unit=V
